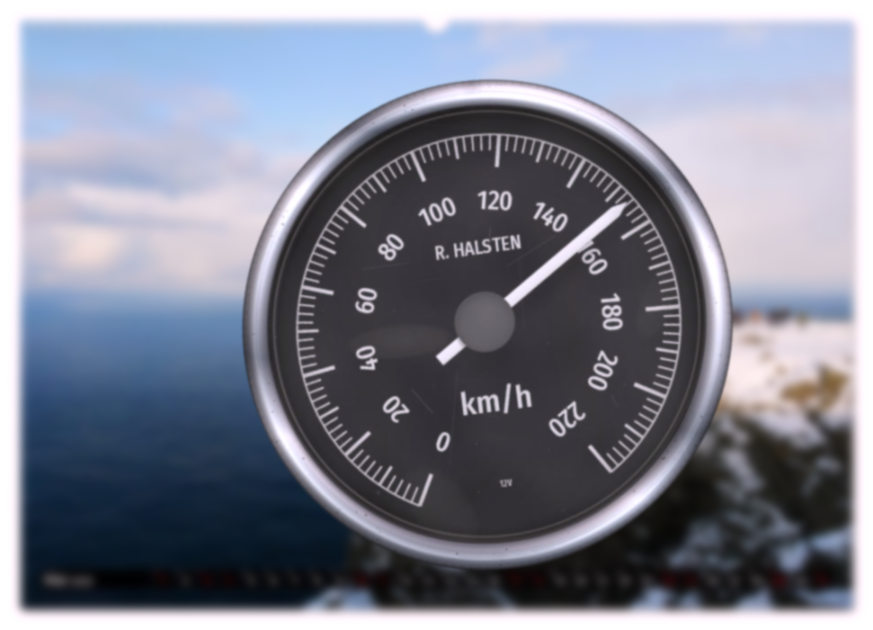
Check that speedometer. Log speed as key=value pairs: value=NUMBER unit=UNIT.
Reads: value=154 unit=km/h
